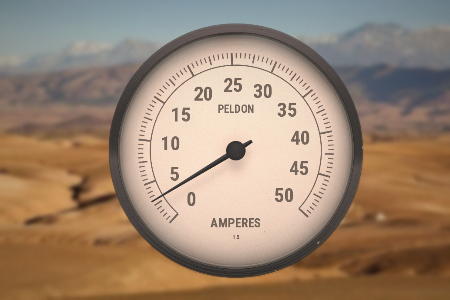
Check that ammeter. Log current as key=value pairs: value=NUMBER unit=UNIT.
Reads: value=3 unit=A
